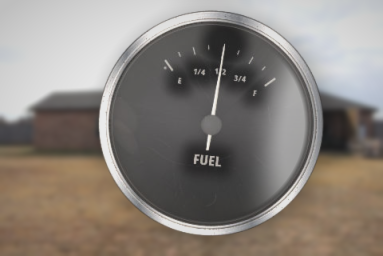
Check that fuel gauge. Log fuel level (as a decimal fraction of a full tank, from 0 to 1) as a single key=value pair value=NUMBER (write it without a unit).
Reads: value=0.5
